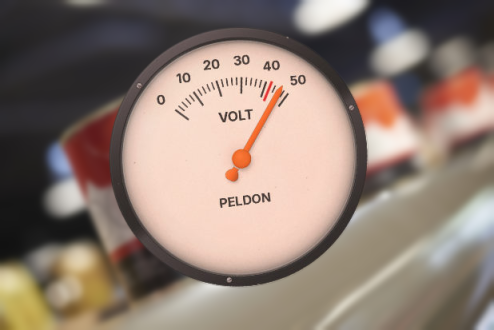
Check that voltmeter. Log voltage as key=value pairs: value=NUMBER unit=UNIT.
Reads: value=46 unit=V
